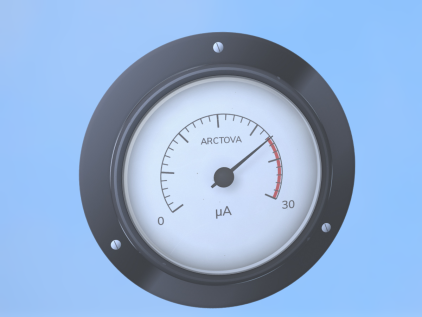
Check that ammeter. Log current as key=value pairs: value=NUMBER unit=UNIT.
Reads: value=22 unit=µA
